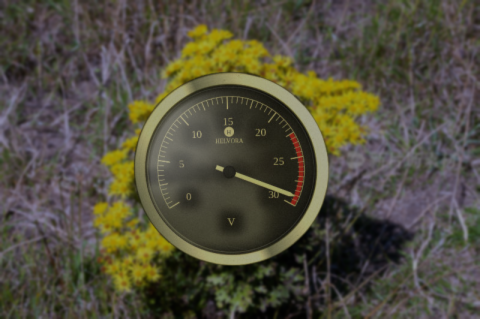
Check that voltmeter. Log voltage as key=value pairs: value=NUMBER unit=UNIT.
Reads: value=29 unit=V
